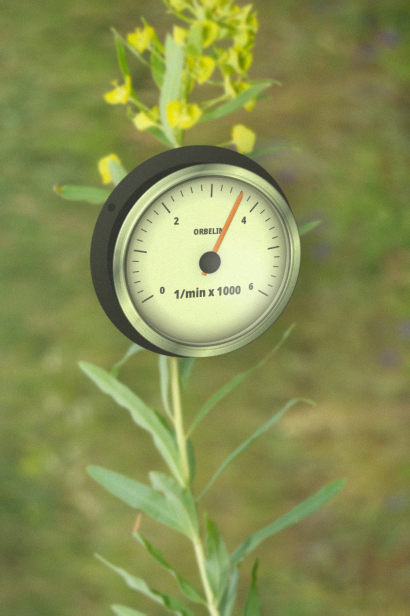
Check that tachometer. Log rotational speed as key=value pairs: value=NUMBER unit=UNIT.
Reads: value=3600 unit=rpm
